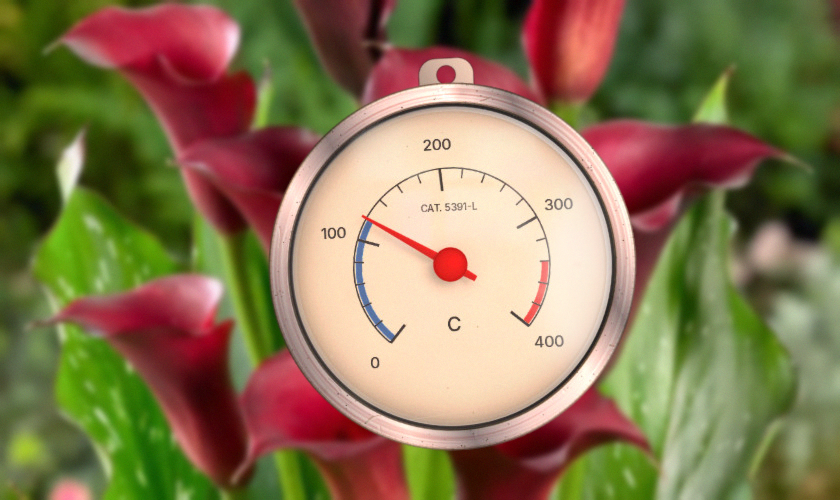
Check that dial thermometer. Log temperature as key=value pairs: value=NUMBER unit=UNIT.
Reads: value=120 unit=°C
